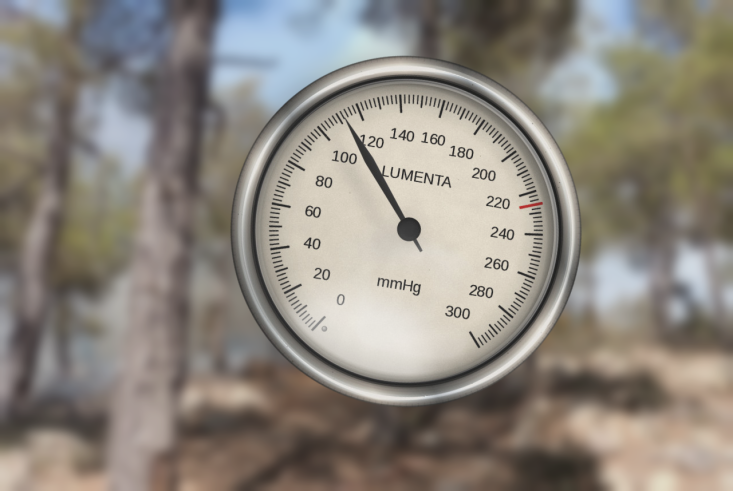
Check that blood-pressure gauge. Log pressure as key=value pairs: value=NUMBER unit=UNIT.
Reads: value=112 unit=mmHg
